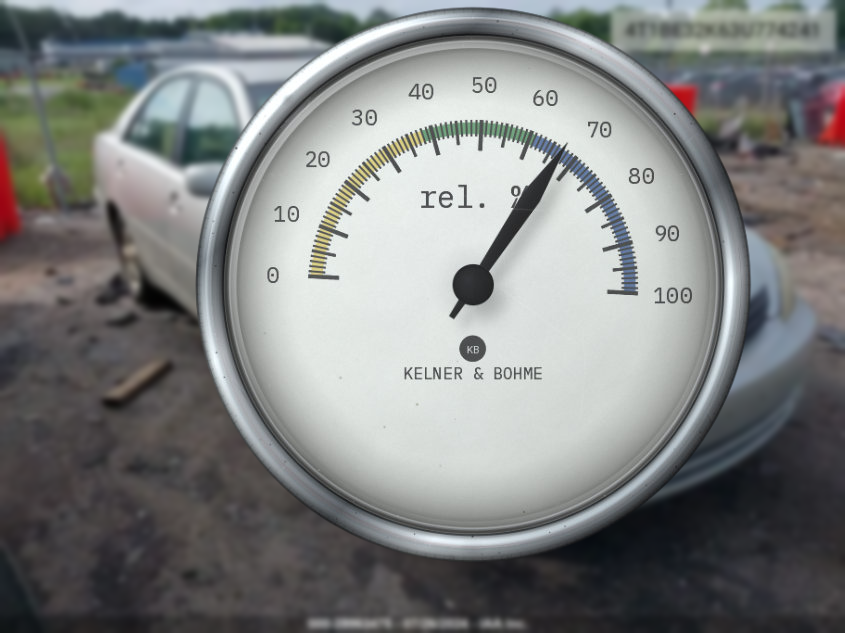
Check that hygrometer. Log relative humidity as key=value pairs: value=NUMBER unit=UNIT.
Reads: value=67 unit=%
